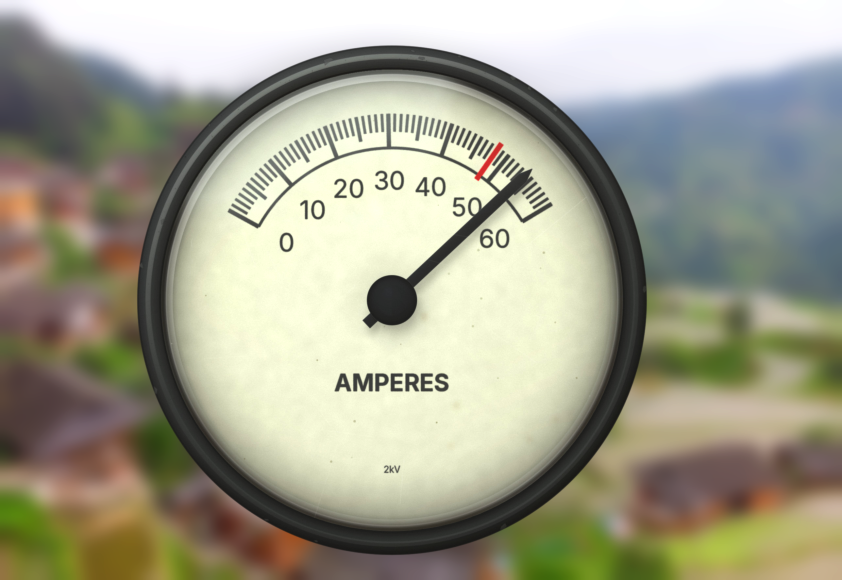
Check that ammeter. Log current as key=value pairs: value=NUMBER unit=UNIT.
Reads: value=54 unit=A
